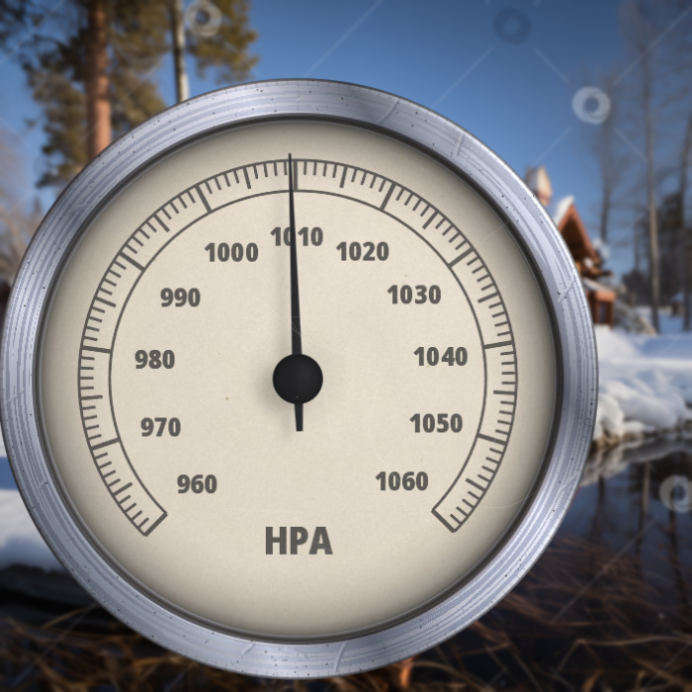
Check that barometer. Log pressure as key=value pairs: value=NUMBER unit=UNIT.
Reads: value=1009.5 unit=hPa
